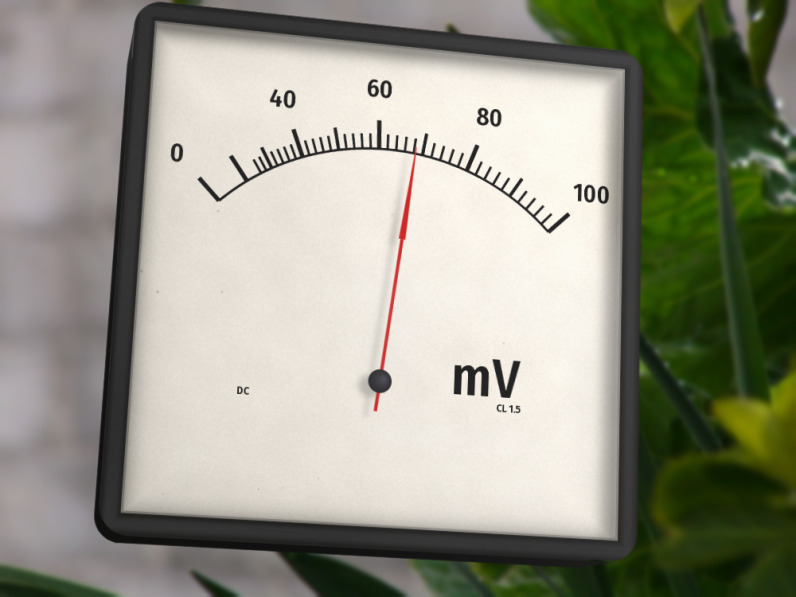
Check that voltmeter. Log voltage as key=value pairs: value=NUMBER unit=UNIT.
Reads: value=68 unit=mV
